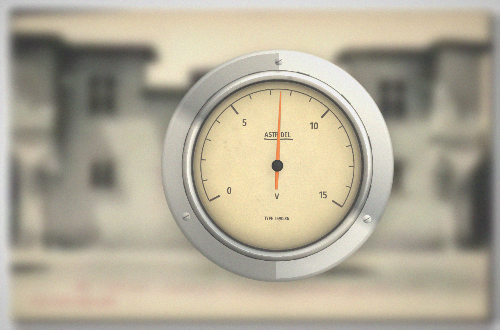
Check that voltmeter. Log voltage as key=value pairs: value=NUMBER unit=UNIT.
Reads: value=7.5 unit=V
